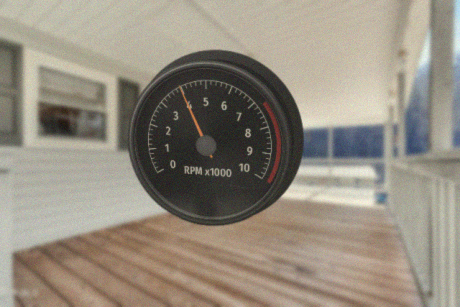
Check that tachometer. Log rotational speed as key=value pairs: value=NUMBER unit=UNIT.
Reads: value=4000 unit=rpm
